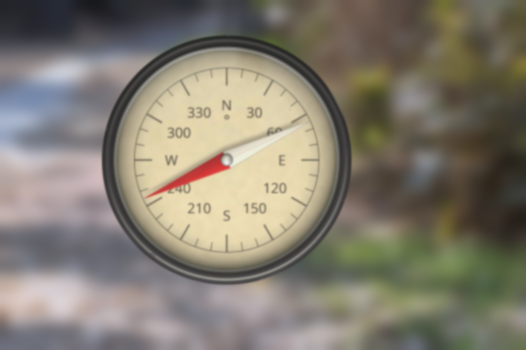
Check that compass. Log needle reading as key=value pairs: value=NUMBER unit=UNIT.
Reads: value=245 unit=°
